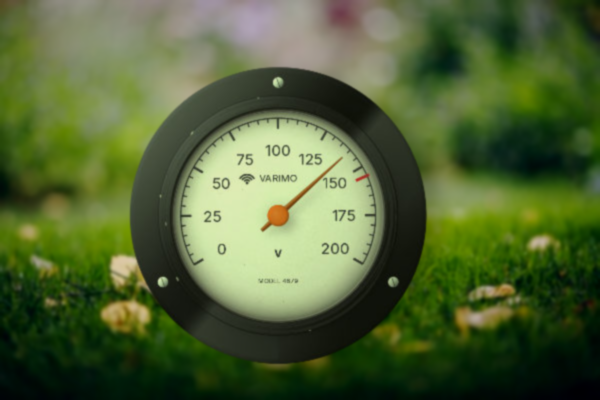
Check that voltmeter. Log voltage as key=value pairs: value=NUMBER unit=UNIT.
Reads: value=140 unit=V
